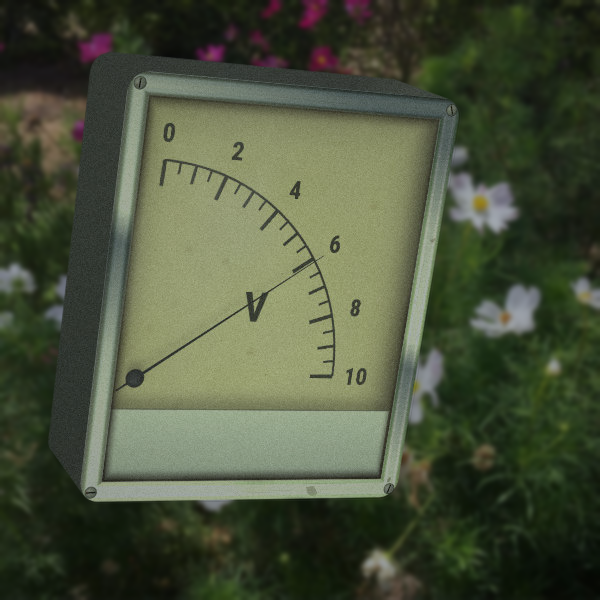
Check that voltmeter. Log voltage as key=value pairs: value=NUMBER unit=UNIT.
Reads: value=6 unit=V
